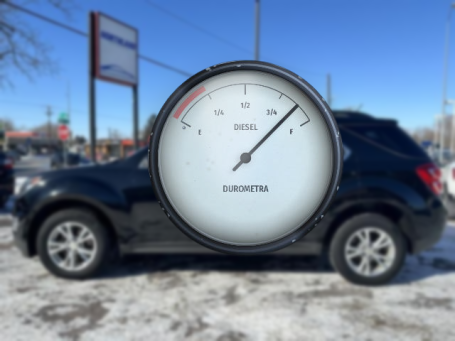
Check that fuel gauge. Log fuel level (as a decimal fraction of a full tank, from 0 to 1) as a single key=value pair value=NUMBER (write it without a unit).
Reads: value=0.875
